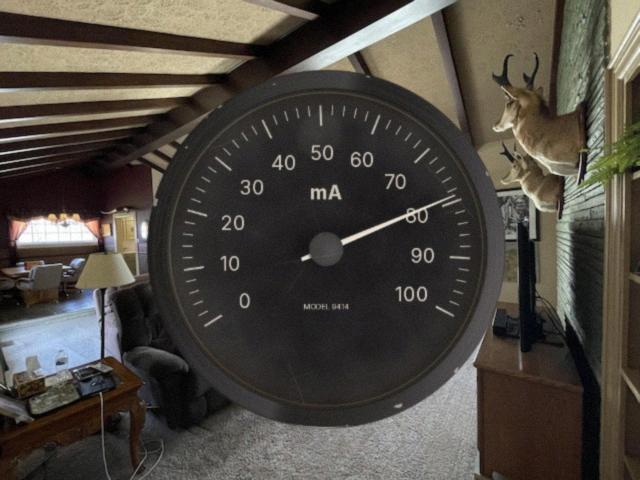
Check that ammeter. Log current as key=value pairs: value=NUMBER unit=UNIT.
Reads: value=79 unit=mA
